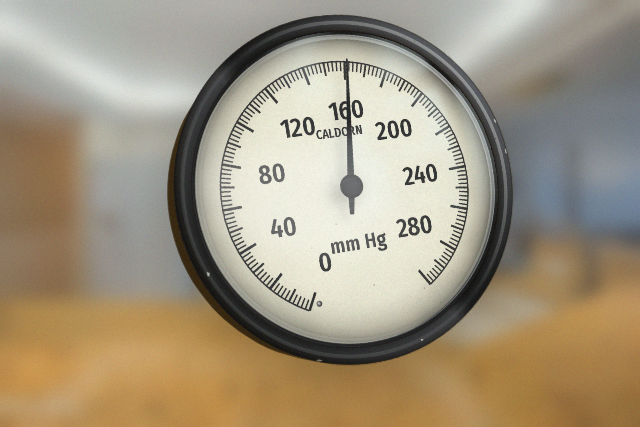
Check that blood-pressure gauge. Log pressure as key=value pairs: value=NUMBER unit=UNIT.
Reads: value=160 unit=mmHg
